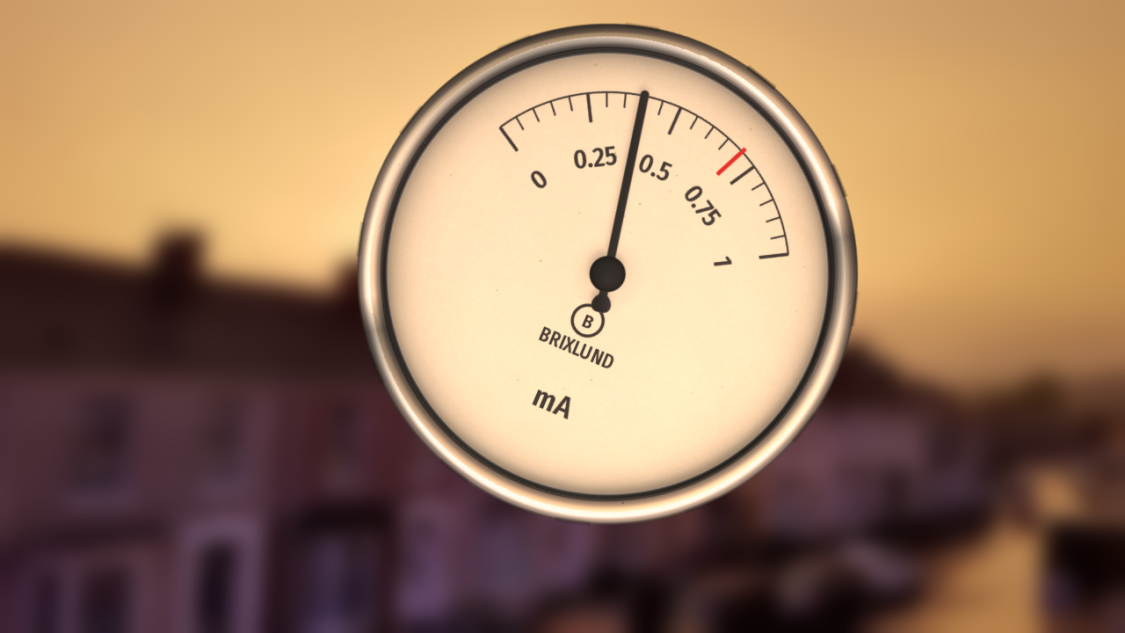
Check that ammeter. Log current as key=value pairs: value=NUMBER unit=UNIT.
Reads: value=0.4 unit=mA
